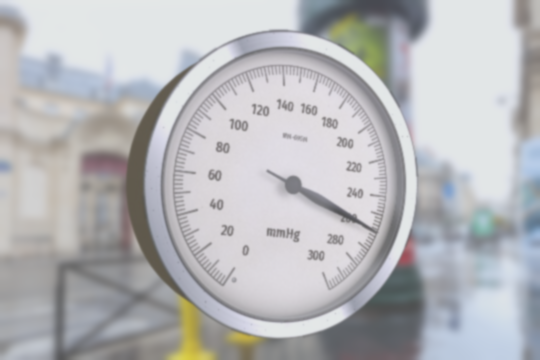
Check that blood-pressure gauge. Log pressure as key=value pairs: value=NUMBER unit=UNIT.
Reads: value=260 unit=mmHg
